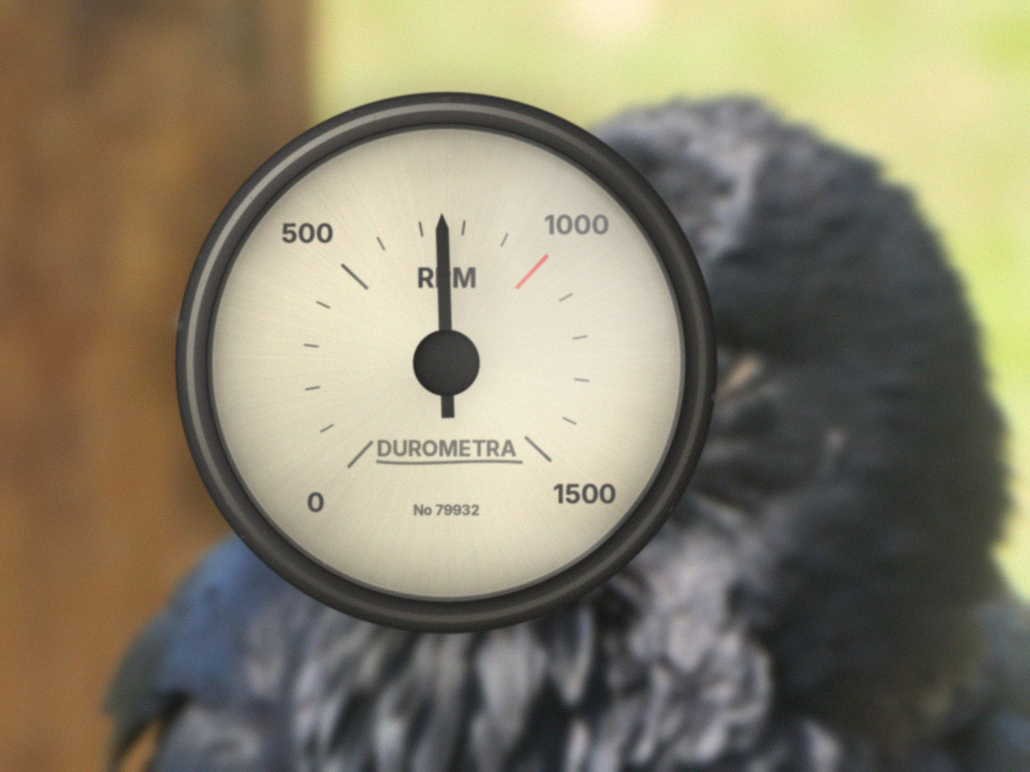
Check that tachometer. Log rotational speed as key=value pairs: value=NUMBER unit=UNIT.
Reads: value=750 unit=rpm
